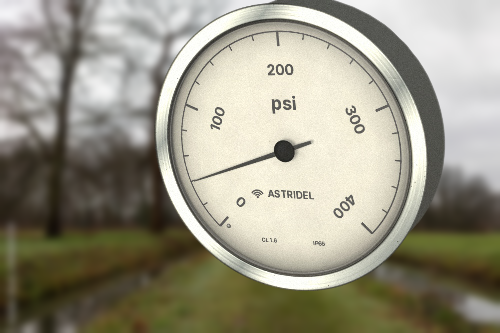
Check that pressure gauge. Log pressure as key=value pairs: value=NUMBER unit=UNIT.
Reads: value=40 unit=psi
